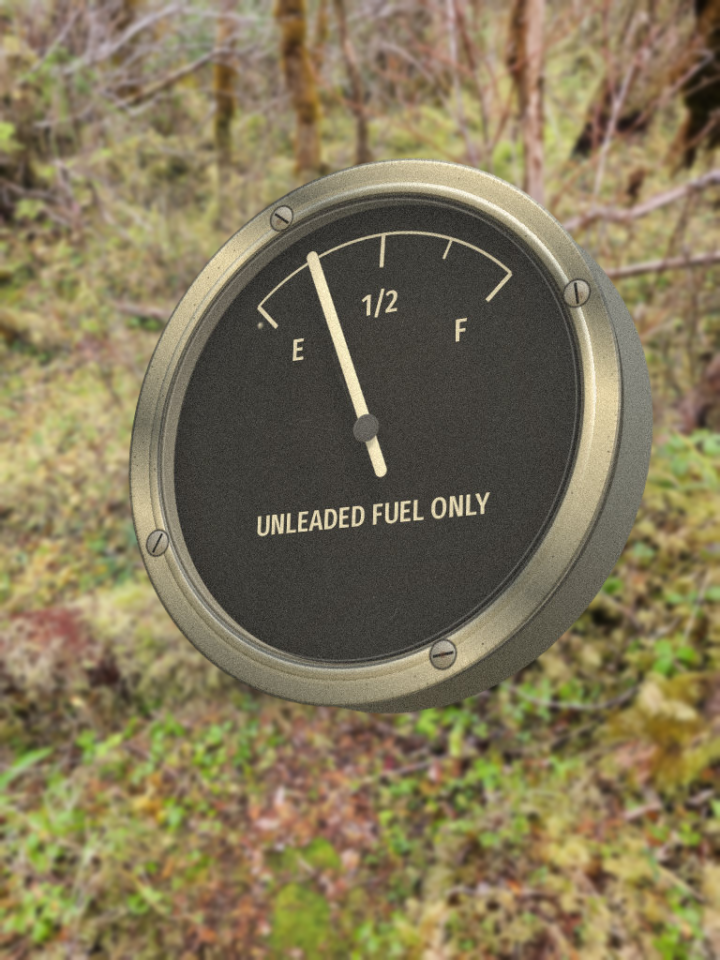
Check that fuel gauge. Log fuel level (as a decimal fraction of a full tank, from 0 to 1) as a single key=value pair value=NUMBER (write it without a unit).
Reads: value=0.25
